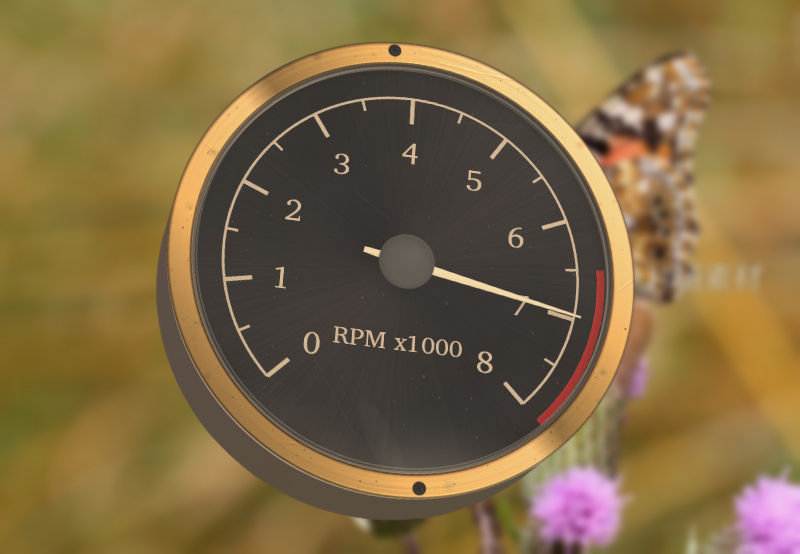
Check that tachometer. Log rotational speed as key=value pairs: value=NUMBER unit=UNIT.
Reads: value=7000 unit=rpm
